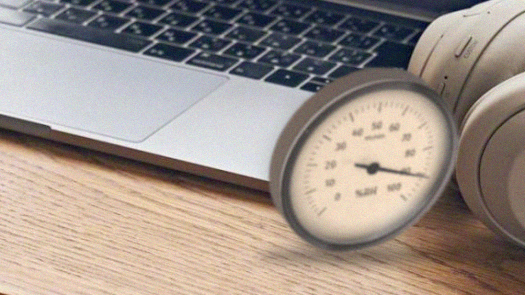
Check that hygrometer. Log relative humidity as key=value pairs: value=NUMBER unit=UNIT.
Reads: value=90 unit=%
